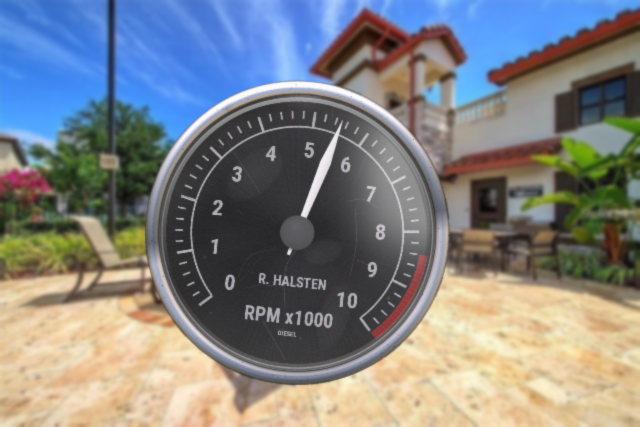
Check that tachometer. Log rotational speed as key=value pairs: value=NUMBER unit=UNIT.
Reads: value=5500 unit=rpm
